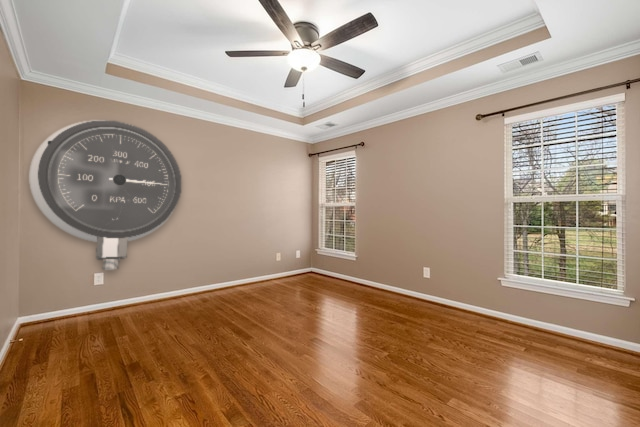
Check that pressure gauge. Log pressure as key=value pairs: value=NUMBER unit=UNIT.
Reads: value=500 unit=kPa
